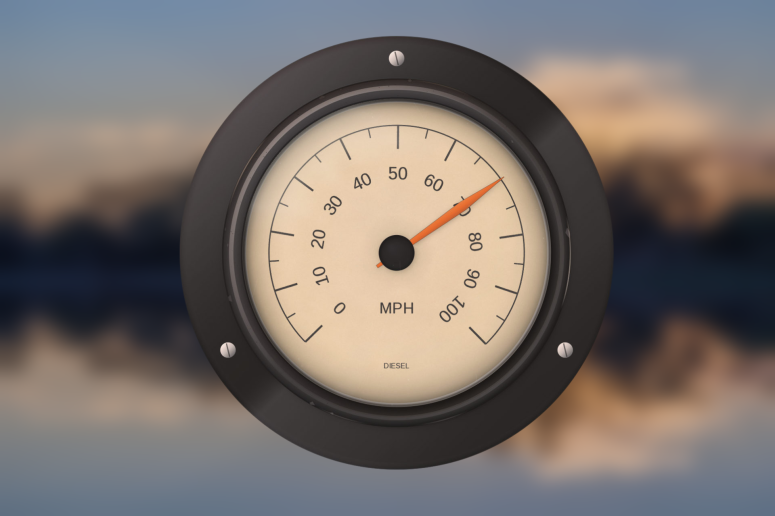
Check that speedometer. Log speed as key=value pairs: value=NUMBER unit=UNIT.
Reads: value=70 unit=mph
